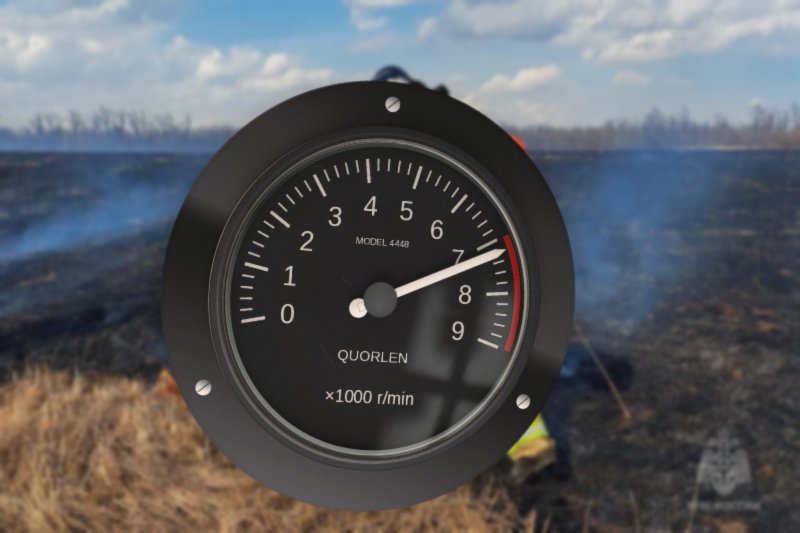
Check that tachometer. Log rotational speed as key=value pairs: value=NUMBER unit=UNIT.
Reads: value=7200 unit=rpm
